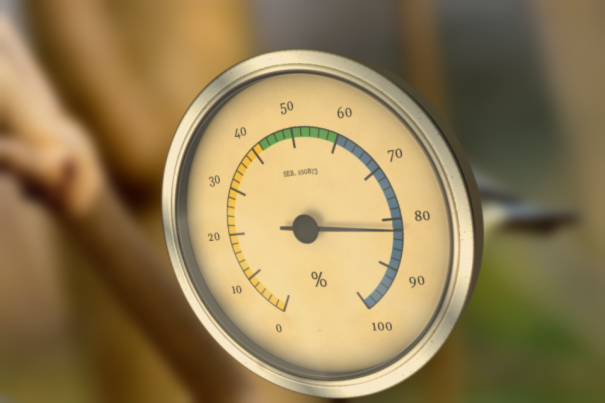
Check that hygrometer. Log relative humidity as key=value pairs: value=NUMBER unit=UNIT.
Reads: value=82 unit=%
